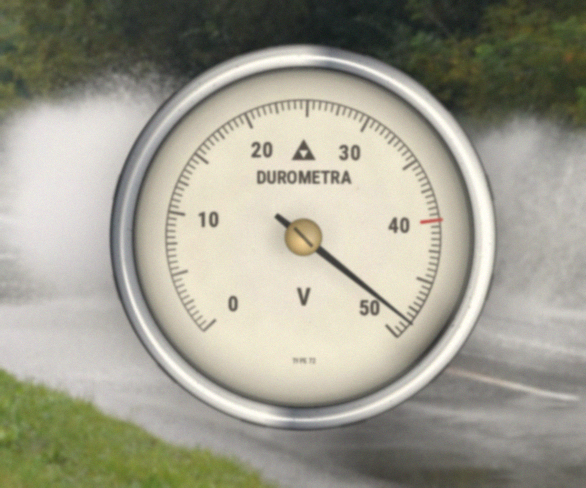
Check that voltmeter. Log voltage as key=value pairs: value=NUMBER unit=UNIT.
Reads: value=48.5 unit=V
